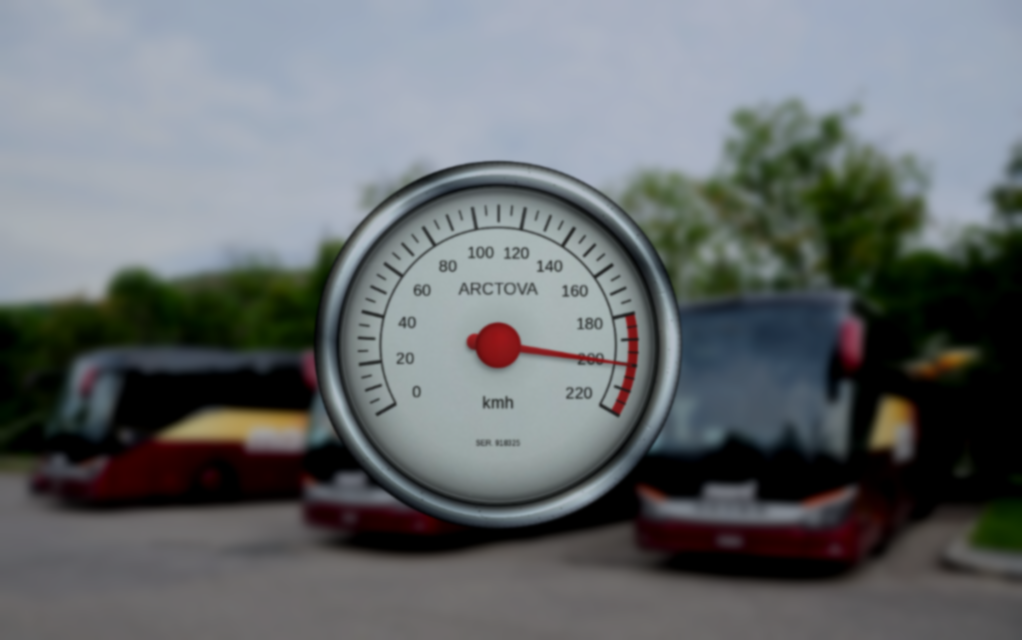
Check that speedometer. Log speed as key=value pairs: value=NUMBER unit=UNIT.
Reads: value=200 unit=km/h
